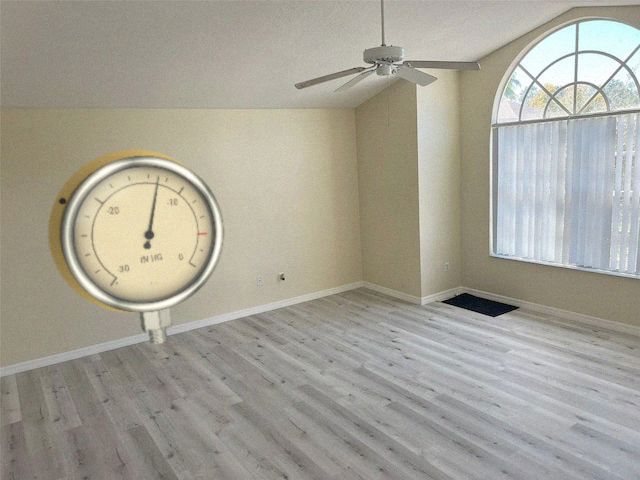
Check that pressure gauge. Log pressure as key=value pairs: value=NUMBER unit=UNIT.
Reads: value=-13 unit=inHg
